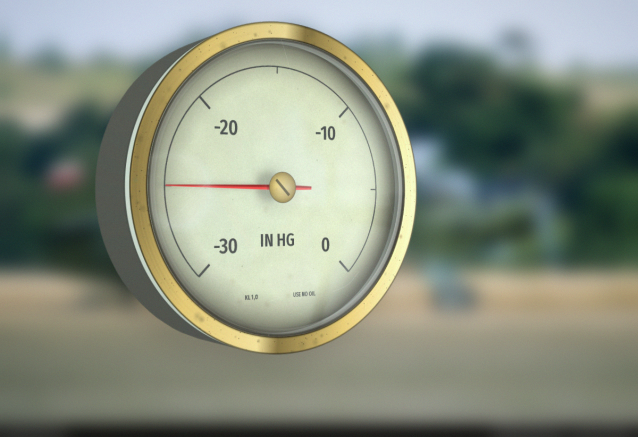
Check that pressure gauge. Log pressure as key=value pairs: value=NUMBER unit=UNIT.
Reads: value=-25 unit=inHg
